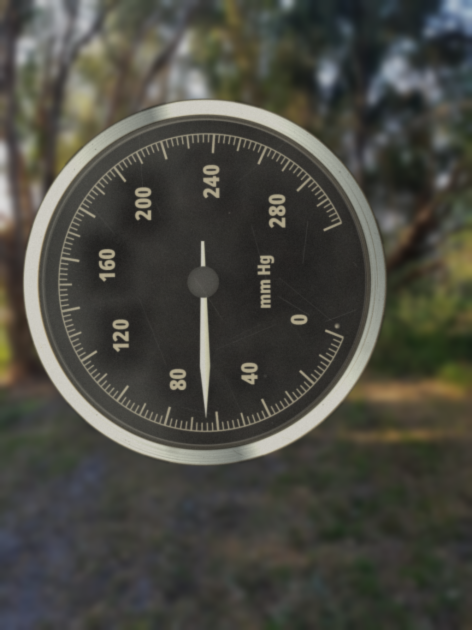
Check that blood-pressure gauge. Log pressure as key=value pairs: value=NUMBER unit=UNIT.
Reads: value=64 unit=mmHg
